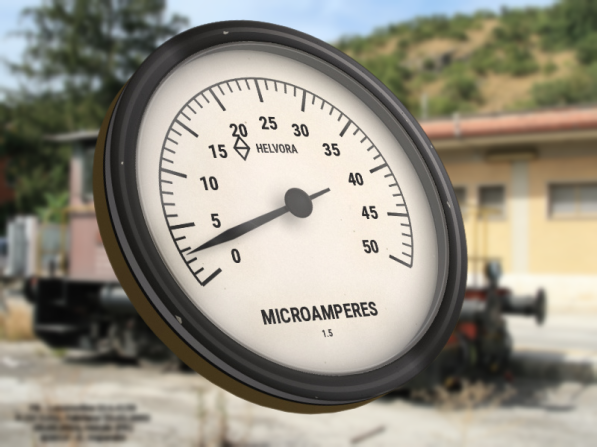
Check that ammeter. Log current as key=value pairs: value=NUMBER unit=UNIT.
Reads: value=2.5 unit=µA
